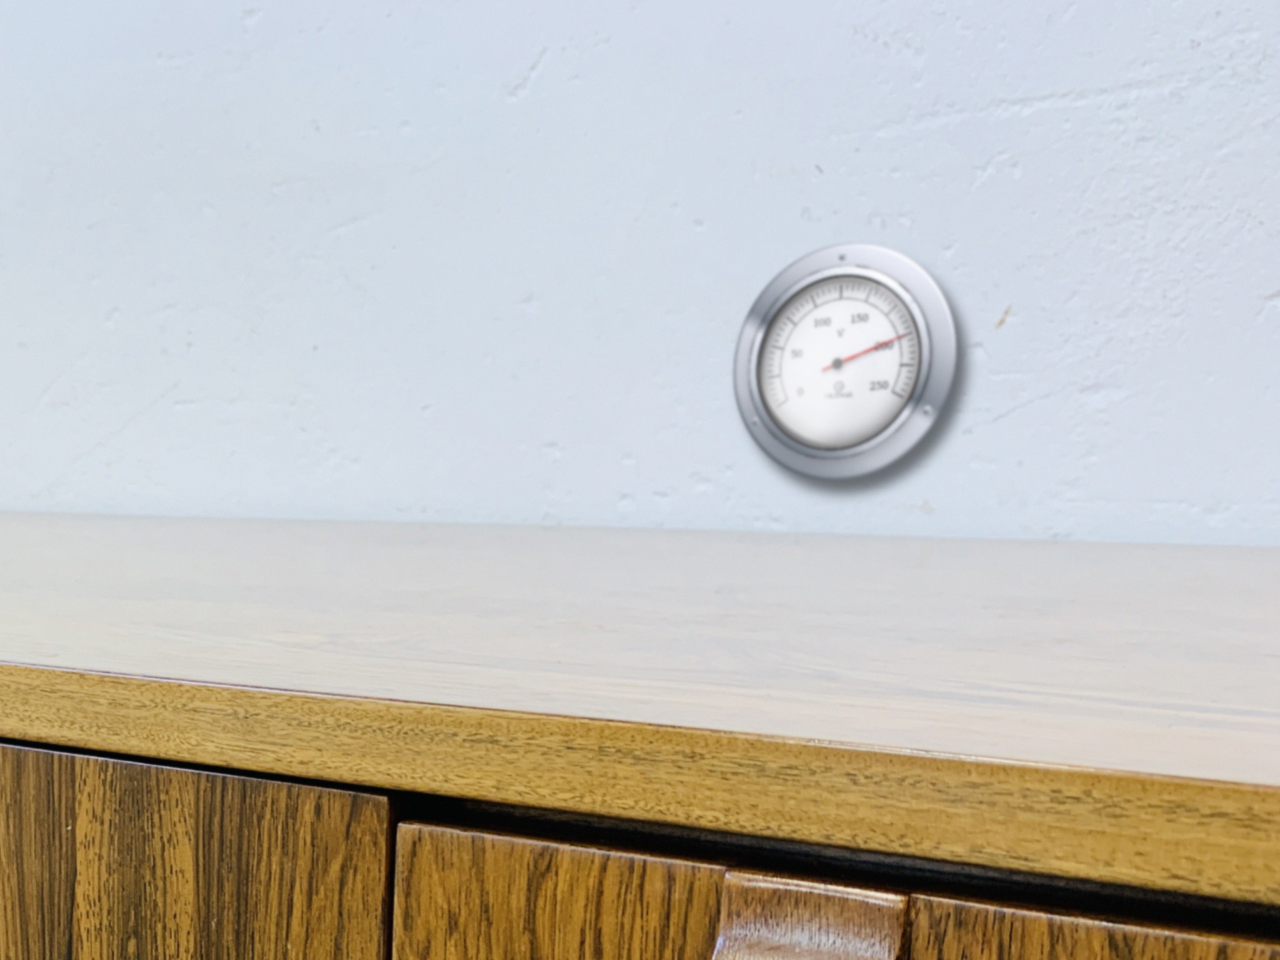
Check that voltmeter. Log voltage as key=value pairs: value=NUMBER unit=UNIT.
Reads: value=200 unit=V
